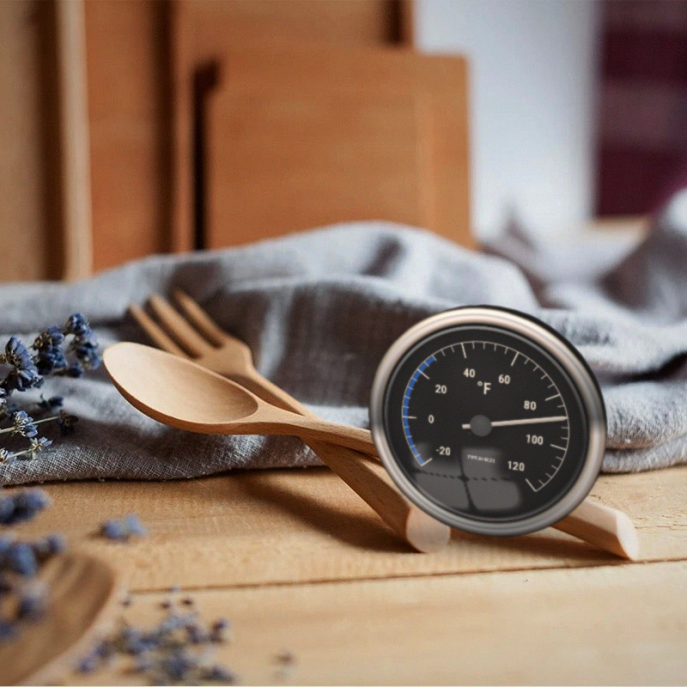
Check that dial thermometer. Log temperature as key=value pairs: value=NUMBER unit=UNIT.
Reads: value=88 unit=°F
